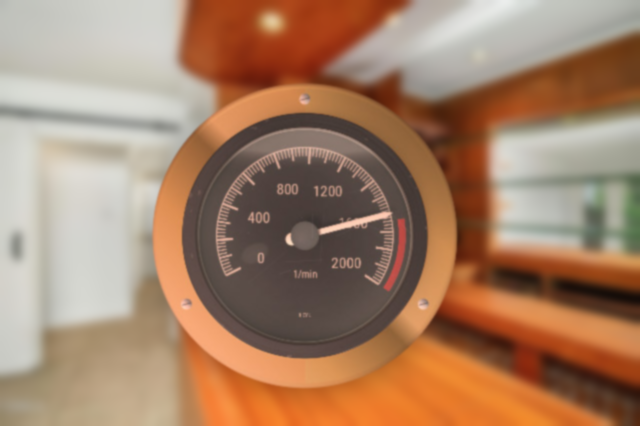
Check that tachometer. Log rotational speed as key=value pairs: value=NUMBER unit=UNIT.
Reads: value=1600 unit=rpm
